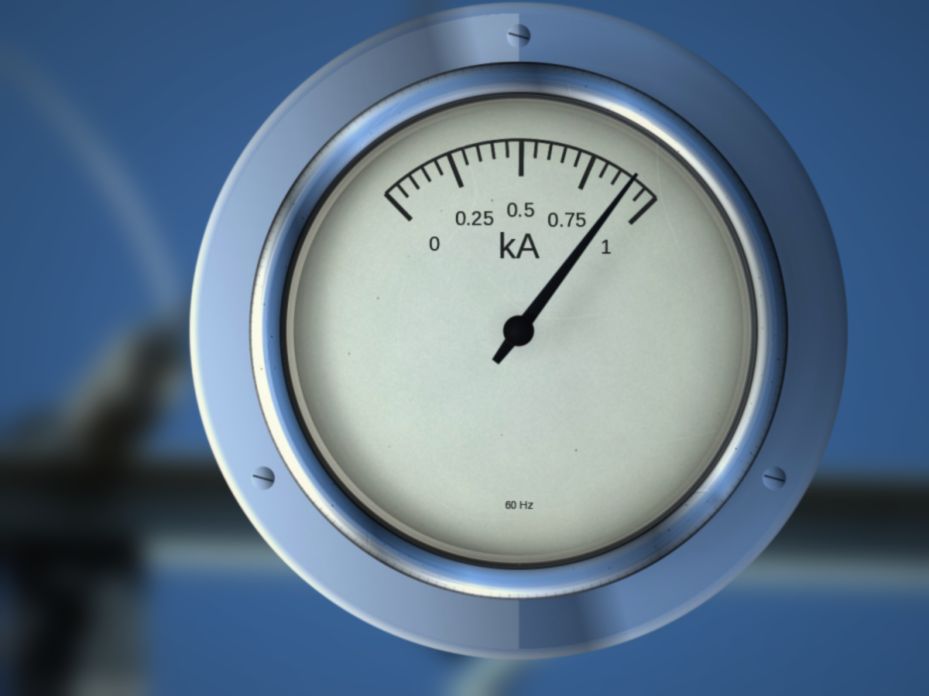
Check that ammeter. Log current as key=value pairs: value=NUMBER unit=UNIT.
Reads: value=0.9 unit=kA
